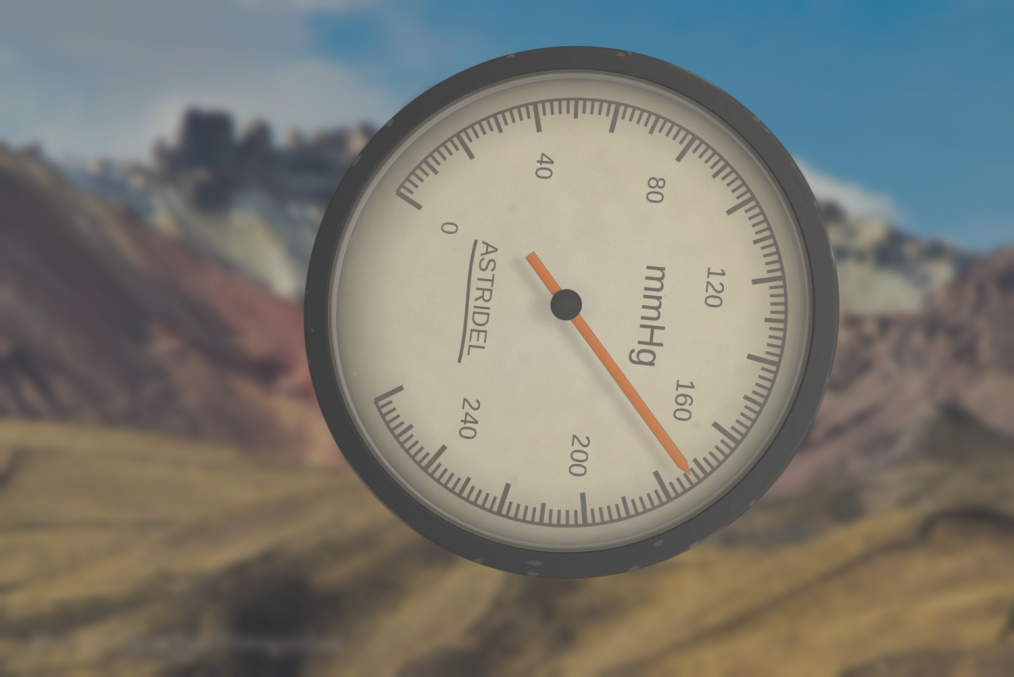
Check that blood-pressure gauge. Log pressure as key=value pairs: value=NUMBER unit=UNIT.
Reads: value=173 unit=mmHg
